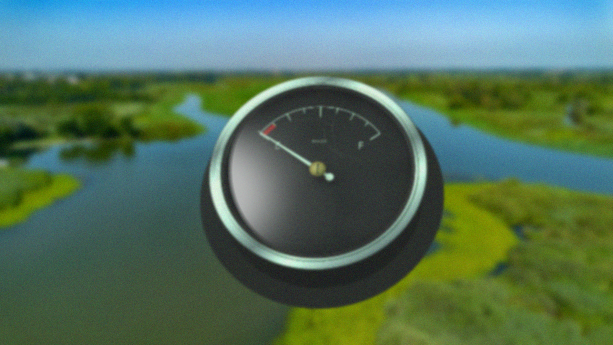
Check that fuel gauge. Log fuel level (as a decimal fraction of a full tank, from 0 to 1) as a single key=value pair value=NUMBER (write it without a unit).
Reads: value=0
